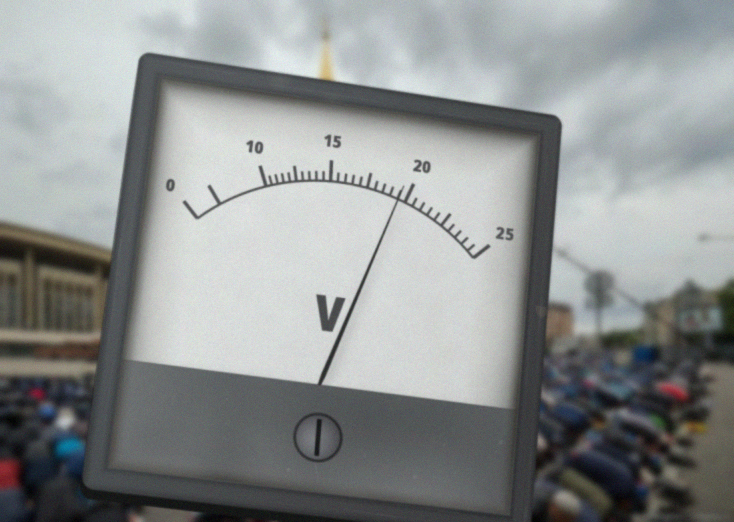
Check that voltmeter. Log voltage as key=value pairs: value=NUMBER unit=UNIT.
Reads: value=19.5 unit=V
